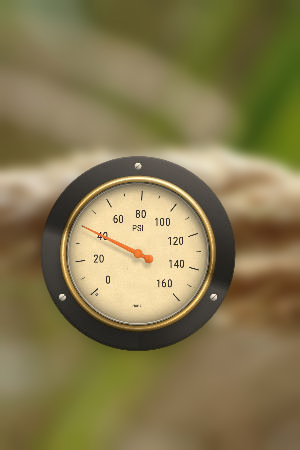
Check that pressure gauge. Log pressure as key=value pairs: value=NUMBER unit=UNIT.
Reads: value=40 unit=psi
